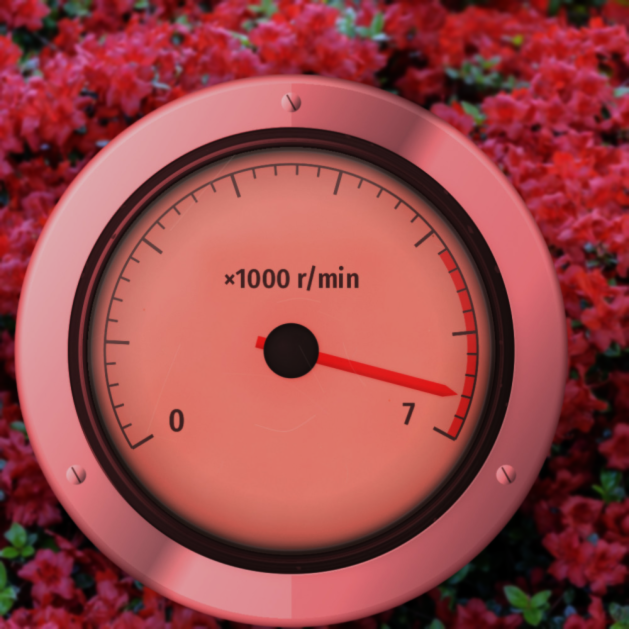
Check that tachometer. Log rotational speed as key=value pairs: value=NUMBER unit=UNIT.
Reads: value=6600 unit=rpm
